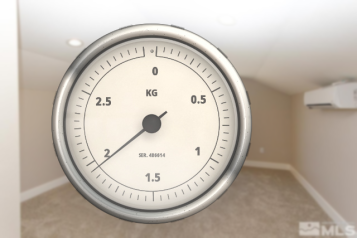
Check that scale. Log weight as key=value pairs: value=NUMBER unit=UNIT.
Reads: value=1.95 unit=kg
